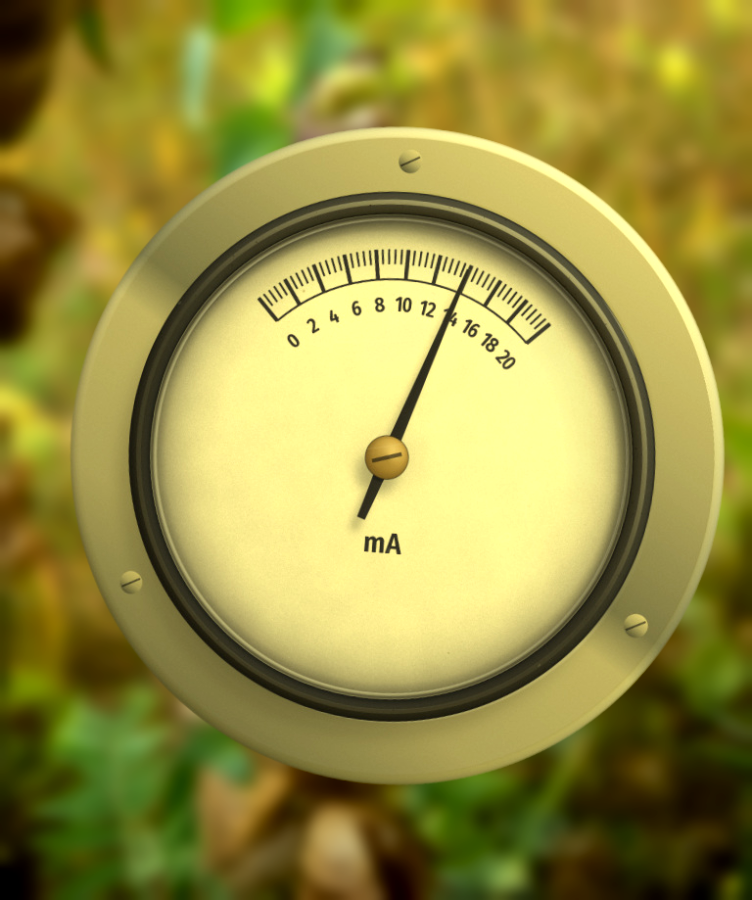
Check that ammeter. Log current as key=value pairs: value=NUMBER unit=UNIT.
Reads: value=14 unit=mA
